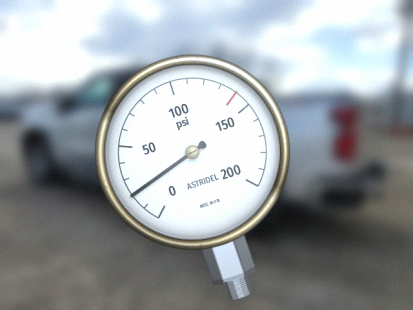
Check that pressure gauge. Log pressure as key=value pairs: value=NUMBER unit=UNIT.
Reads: value=20 unit=psi
